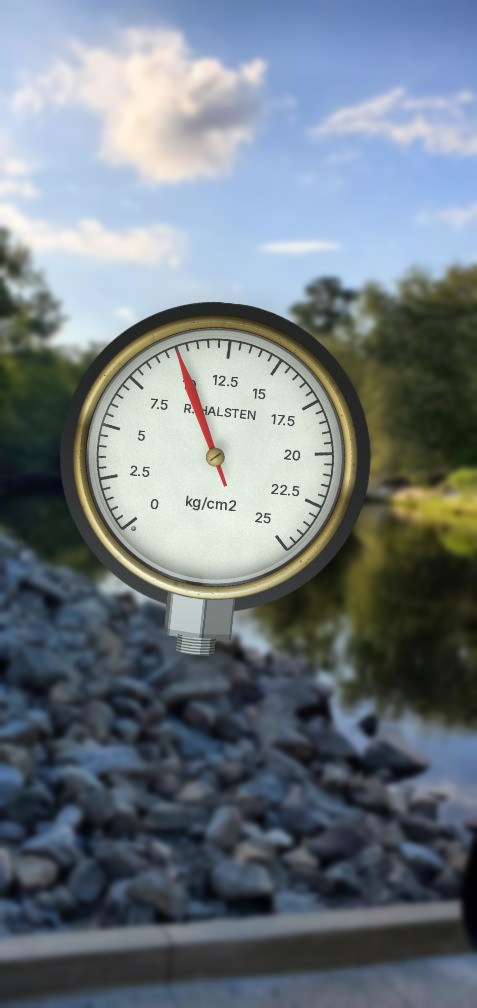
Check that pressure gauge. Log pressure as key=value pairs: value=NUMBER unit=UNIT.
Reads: value=10 unit=kg/cm²
